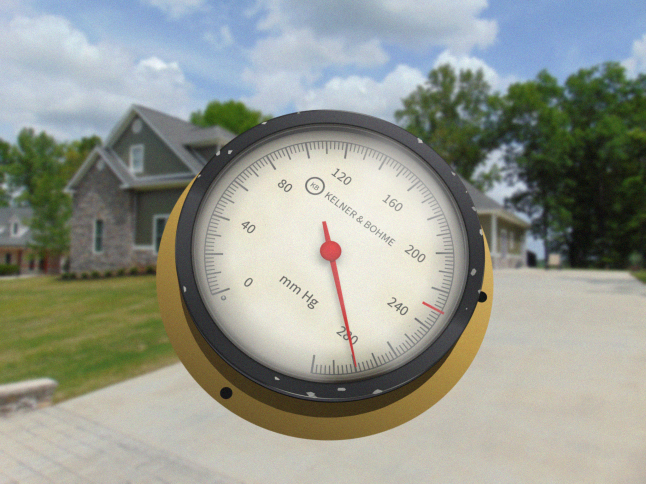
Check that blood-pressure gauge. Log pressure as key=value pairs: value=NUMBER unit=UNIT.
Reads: value=280 unit=mmHg
